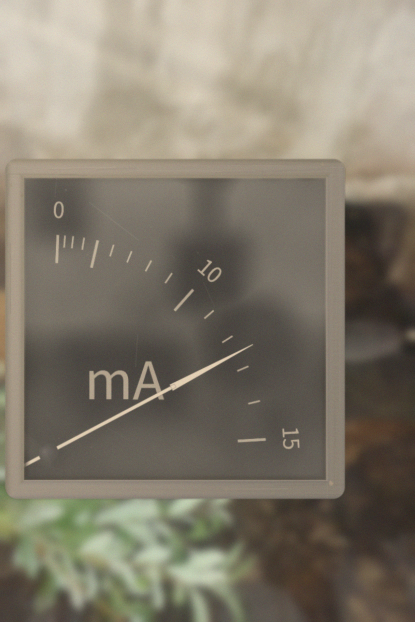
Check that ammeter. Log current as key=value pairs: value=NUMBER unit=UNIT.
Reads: value=12.5 unit=mA
